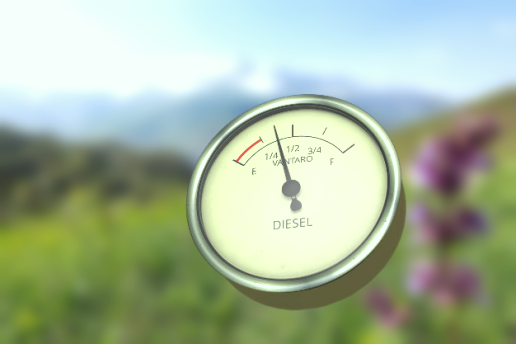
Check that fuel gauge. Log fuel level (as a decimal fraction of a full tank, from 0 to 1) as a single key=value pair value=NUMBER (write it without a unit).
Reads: value=0.375
